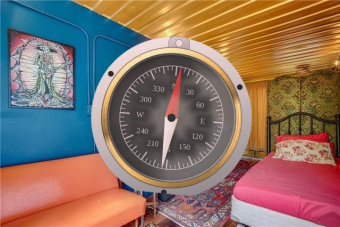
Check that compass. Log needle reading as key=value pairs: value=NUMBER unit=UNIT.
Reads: value=5 unit=°
